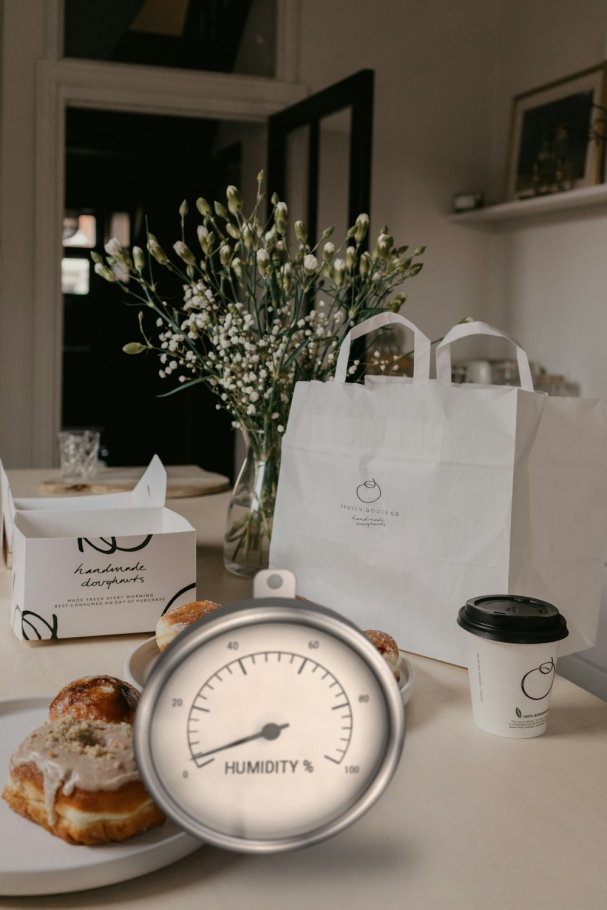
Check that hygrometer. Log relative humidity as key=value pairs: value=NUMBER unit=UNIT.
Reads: value=4 unit=%
